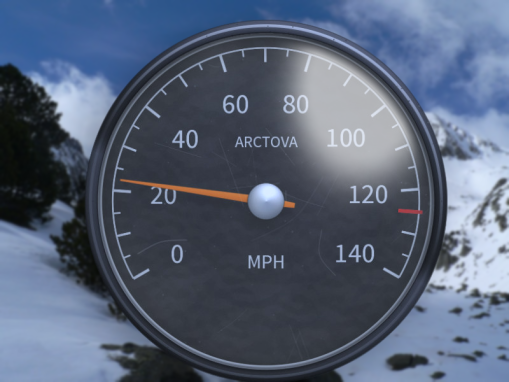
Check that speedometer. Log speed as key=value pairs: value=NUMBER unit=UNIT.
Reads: value=22.5 unit=mph
